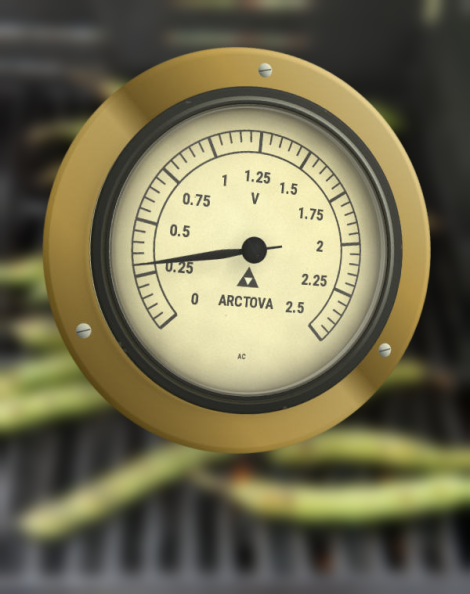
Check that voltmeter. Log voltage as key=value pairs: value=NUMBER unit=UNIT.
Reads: value=0.3 unit=V
